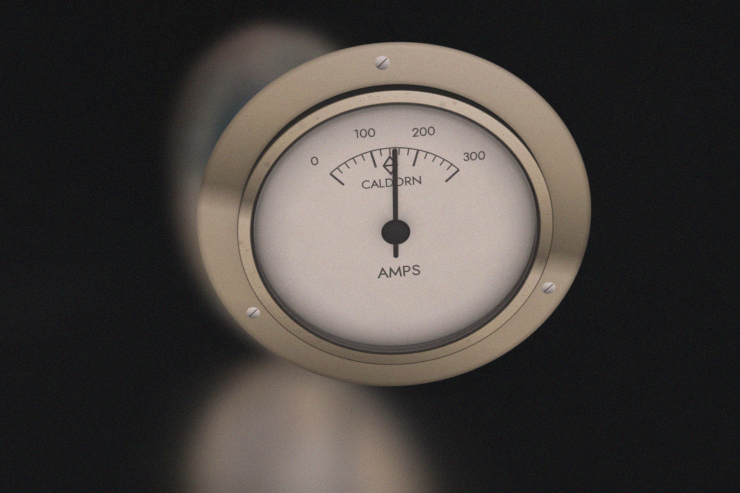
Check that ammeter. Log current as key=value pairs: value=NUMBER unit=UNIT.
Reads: value=150 unit=A
